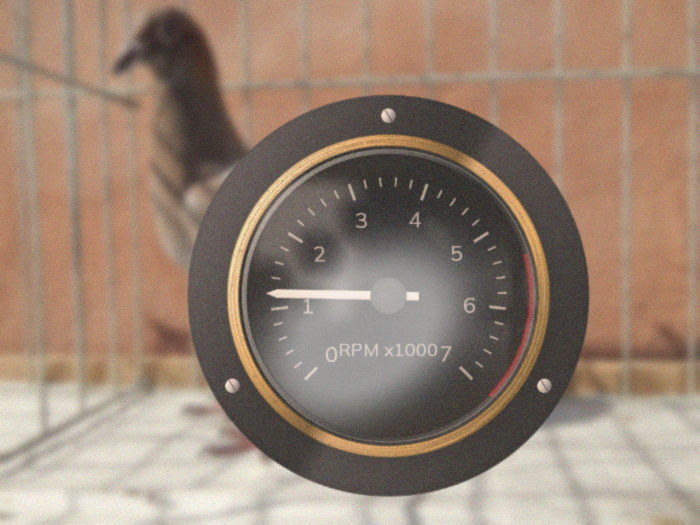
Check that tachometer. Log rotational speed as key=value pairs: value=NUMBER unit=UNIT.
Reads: value=1200 unit=rpm
